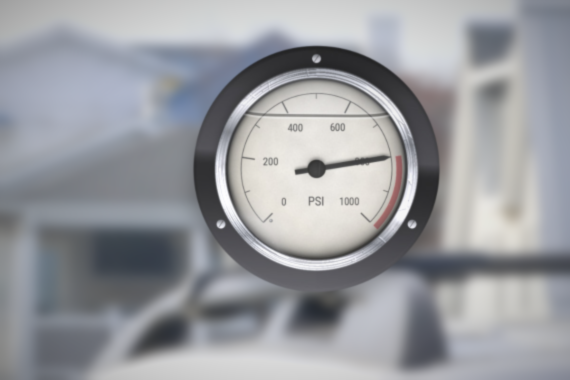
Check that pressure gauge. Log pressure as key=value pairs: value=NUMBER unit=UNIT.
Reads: value=800 unit=psi
